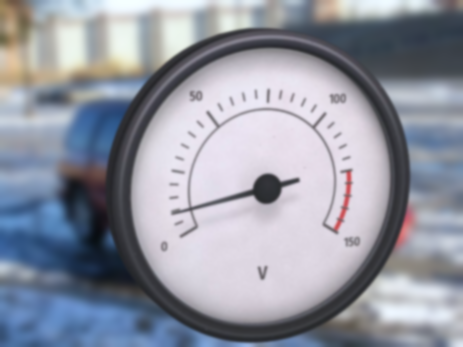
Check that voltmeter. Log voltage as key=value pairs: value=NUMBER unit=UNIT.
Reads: value=10 unit=V
